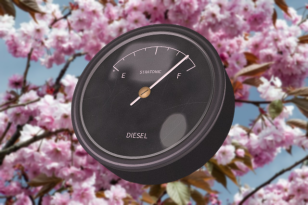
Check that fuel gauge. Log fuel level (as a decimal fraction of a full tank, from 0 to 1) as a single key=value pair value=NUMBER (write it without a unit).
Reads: value=0.875
